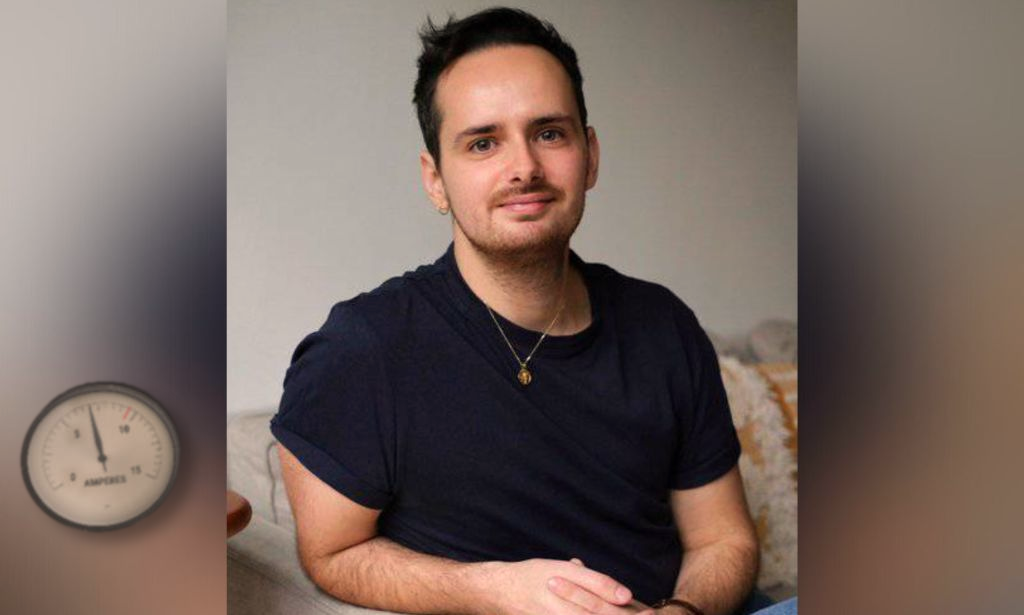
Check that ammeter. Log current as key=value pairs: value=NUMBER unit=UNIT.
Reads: value=7 unit=A
